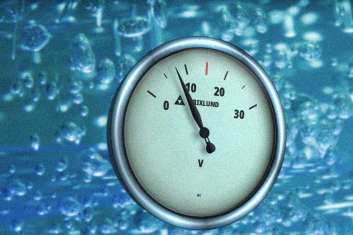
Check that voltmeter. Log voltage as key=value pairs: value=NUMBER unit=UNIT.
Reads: value=7.5 unit=V
